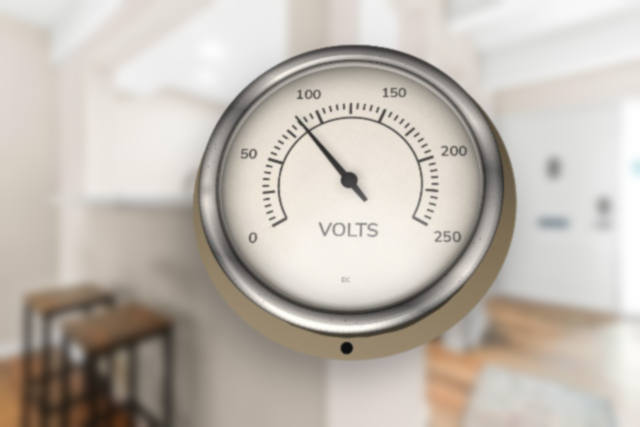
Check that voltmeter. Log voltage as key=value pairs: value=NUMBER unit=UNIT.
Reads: value=85 unit=V
